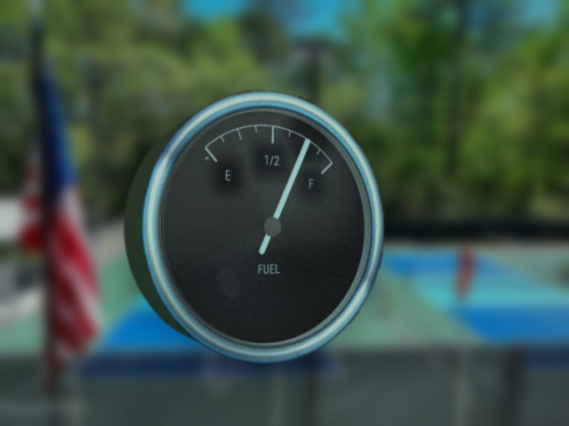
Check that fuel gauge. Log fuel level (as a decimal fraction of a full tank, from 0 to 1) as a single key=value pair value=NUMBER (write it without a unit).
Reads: value=0.75
